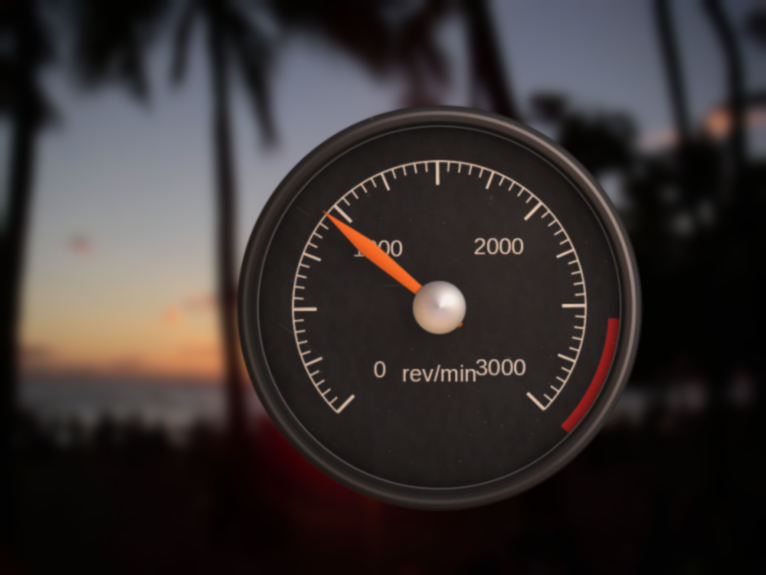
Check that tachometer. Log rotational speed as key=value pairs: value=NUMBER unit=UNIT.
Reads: value=950 unit=rpm
